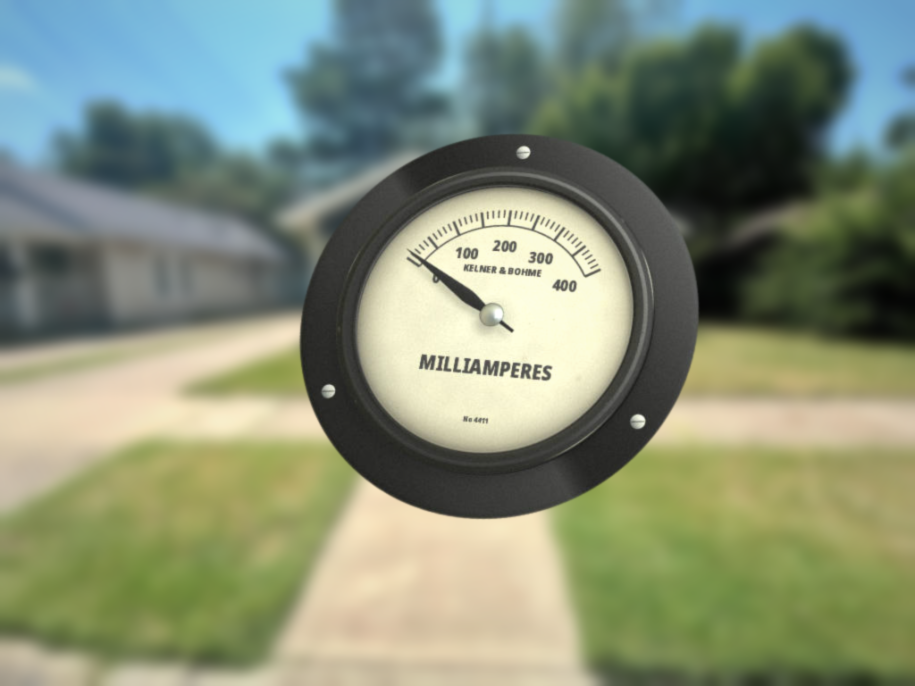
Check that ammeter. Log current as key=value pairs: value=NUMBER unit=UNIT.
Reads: value=10 unit=mA
